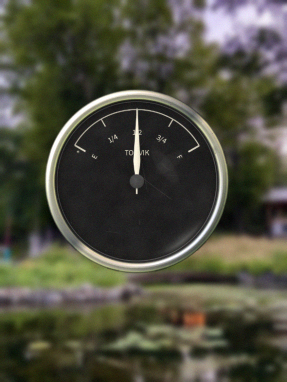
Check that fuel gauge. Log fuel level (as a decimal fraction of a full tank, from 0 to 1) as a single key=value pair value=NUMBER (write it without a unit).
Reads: value=0.5
